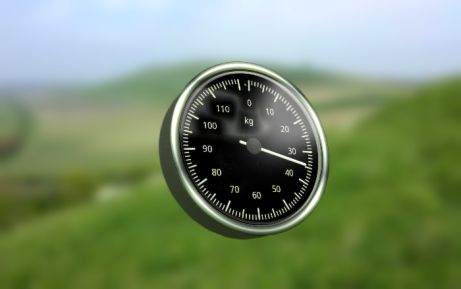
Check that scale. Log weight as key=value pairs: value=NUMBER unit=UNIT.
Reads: value=35 unit=kg
